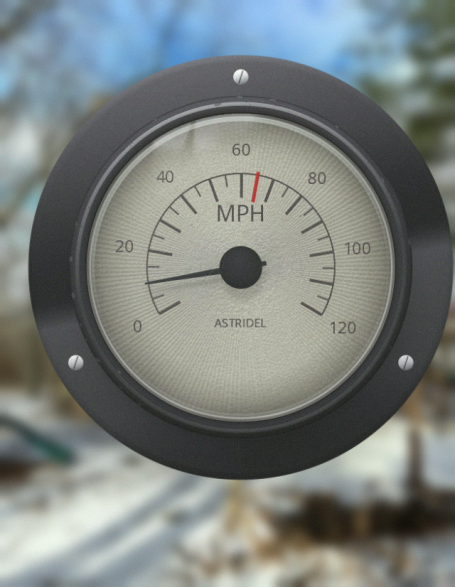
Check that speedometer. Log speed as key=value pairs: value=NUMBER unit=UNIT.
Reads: value=10 unit=mph
